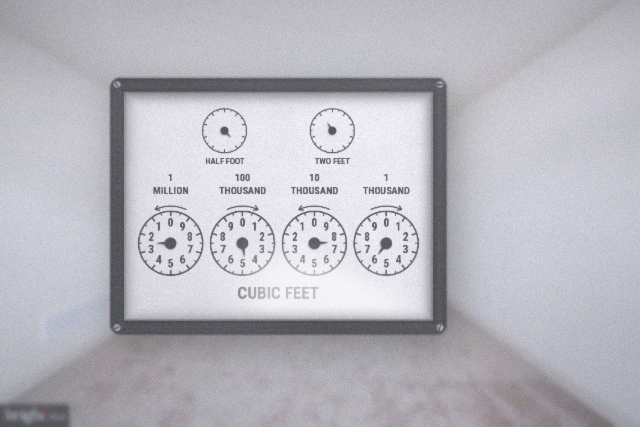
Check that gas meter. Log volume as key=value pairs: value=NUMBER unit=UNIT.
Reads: value=247600 unit=ft³
